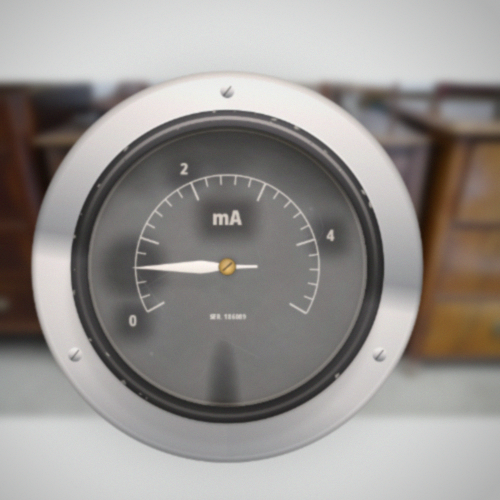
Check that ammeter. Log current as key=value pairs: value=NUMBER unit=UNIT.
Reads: value=0.6 unit=mA
